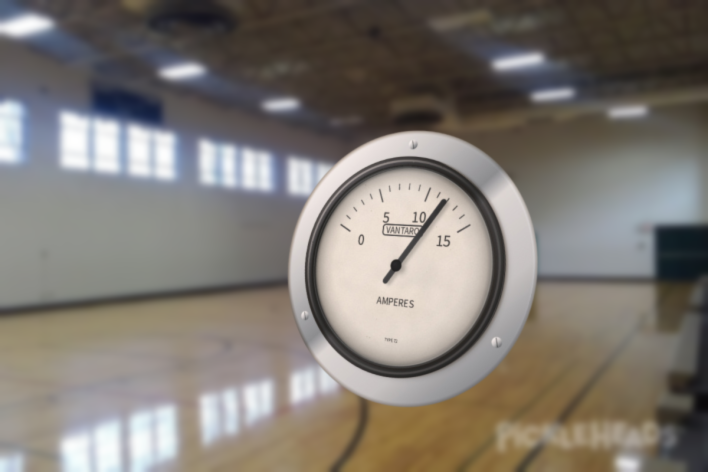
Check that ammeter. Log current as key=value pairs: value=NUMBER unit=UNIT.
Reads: value=12 unit=A
